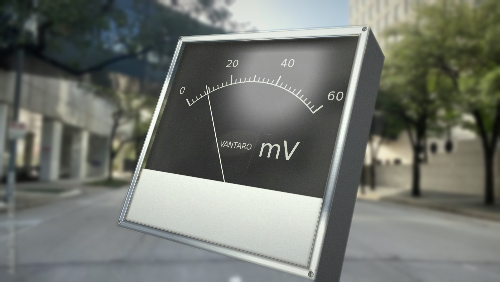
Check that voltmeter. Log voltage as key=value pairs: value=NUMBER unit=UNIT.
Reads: value=10 unit=mV
